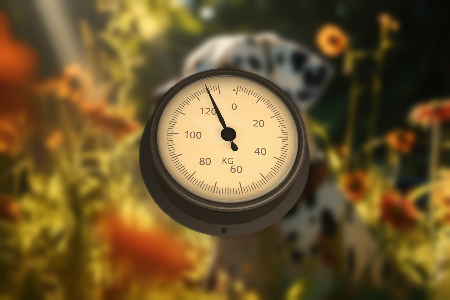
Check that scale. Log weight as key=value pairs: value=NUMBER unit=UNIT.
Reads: value=125 unit=kg
